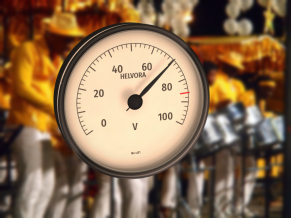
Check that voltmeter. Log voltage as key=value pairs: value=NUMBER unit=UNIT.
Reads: value=70 unit=V
